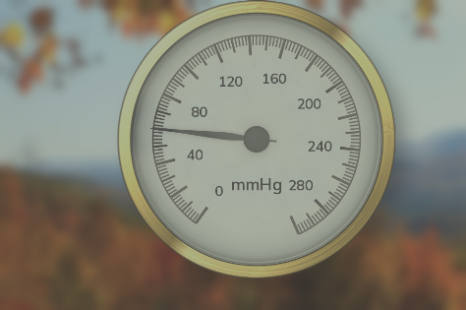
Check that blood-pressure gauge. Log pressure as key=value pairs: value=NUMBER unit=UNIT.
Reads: value=60 unit=mmHg
